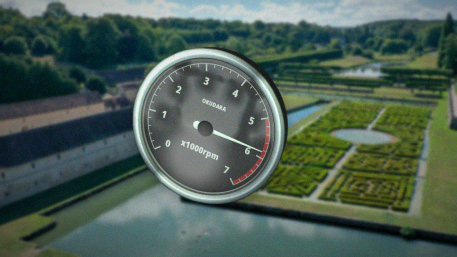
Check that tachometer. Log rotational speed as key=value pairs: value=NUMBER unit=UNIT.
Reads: value=5800 unit=rpm
